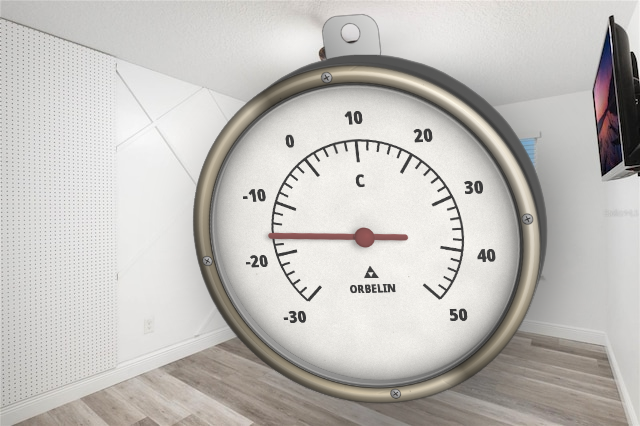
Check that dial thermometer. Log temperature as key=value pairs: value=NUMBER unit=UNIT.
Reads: value=-16 unit=°C
